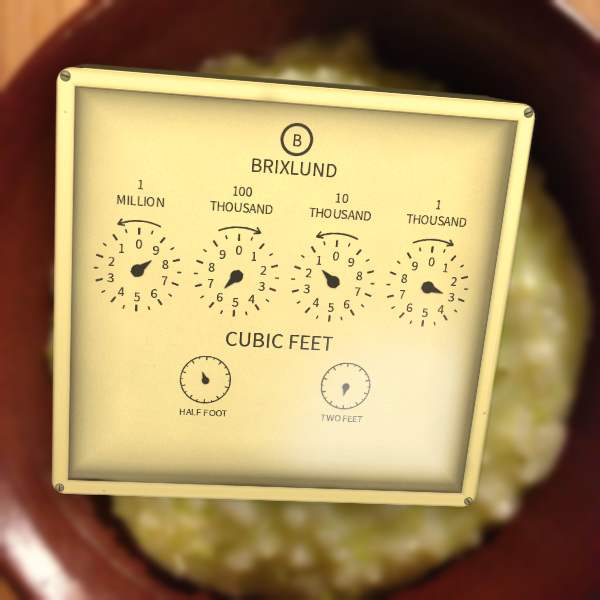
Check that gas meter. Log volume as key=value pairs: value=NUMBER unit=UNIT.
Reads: value=861300 unit=ft³
